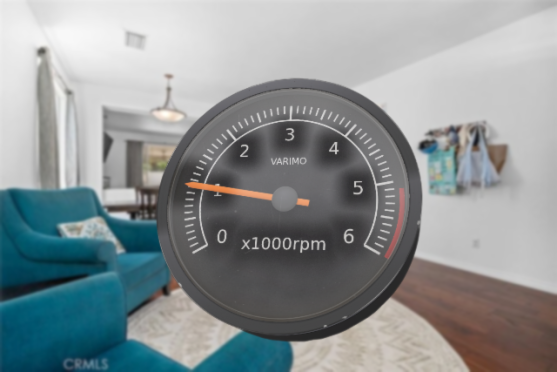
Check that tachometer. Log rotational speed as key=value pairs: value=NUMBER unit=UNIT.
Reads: value=1000 unit=rpm
